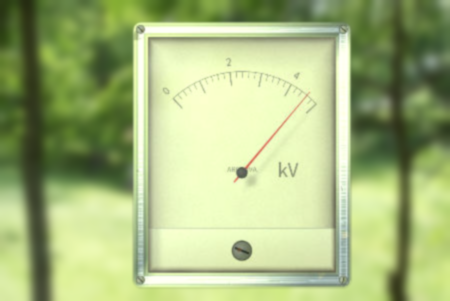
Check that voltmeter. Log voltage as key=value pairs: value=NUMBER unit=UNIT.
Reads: value=4.6 unit=kV
